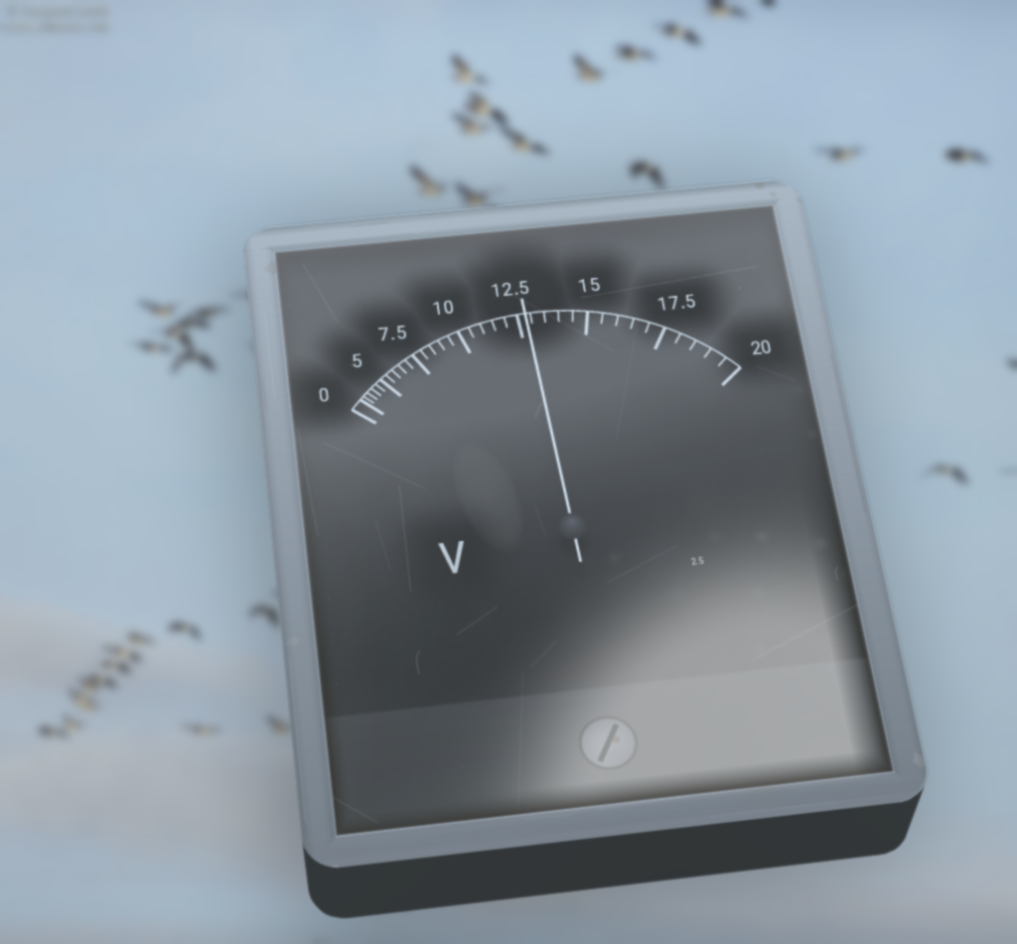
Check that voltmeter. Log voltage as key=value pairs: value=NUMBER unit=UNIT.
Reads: value=12.75 unit=V
